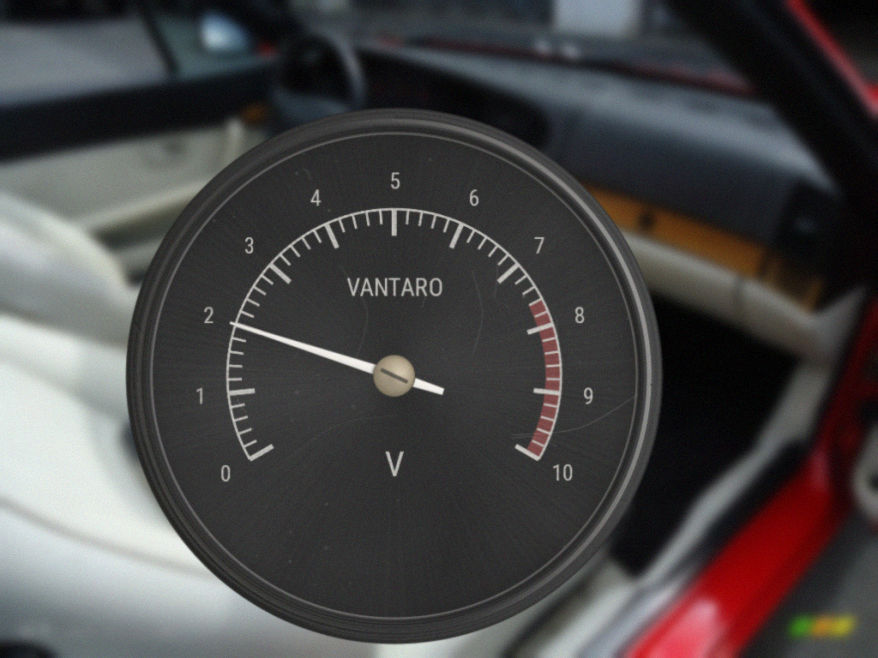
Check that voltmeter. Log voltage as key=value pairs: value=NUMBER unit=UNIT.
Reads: value=2 unit=V
